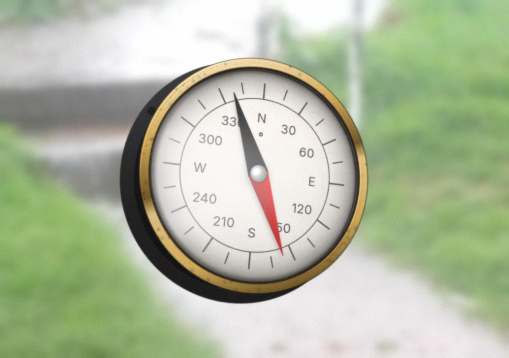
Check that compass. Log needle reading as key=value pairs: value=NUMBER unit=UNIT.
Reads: value=157.5 unit=°
